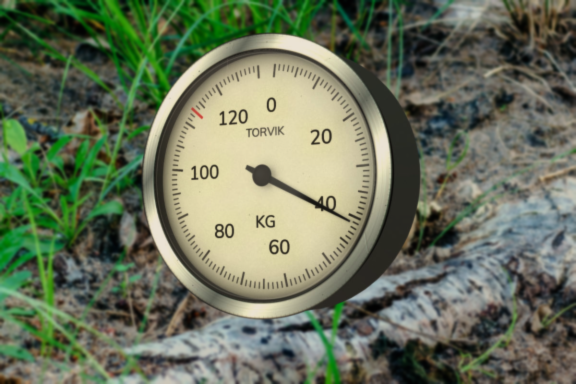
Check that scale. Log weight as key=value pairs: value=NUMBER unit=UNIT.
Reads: value=41 unit=kg
